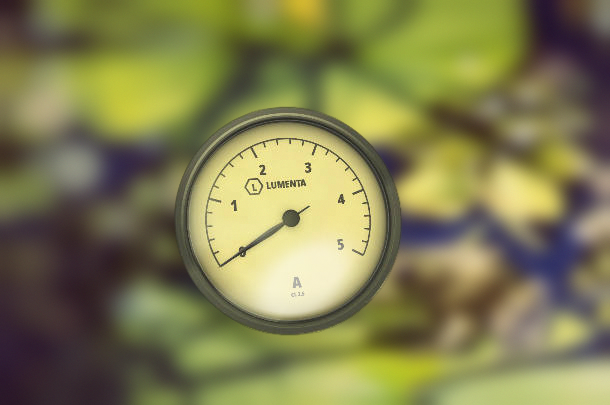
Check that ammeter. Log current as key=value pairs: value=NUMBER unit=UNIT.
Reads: value=0 unit=A
